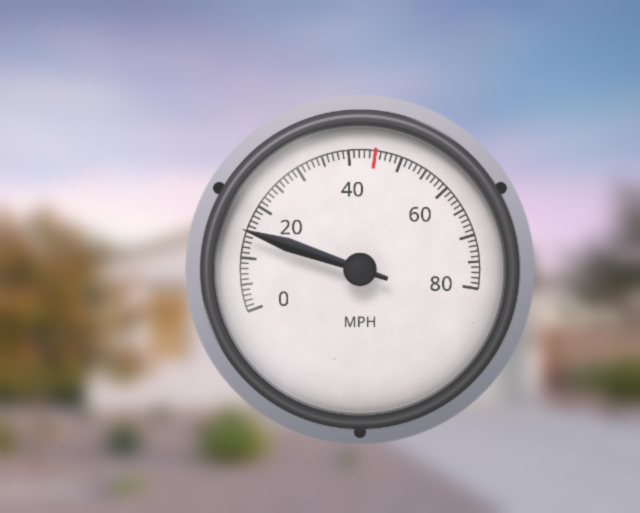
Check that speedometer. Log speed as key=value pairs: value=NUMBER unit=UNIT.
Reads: value=15 unit=mph
